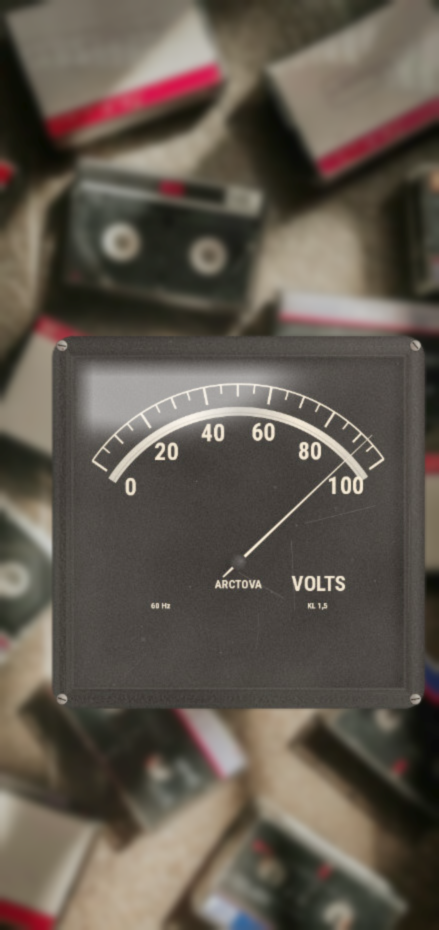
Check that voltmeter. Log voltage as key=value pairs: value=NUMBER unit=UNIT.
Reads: value=92.5 unit=V
